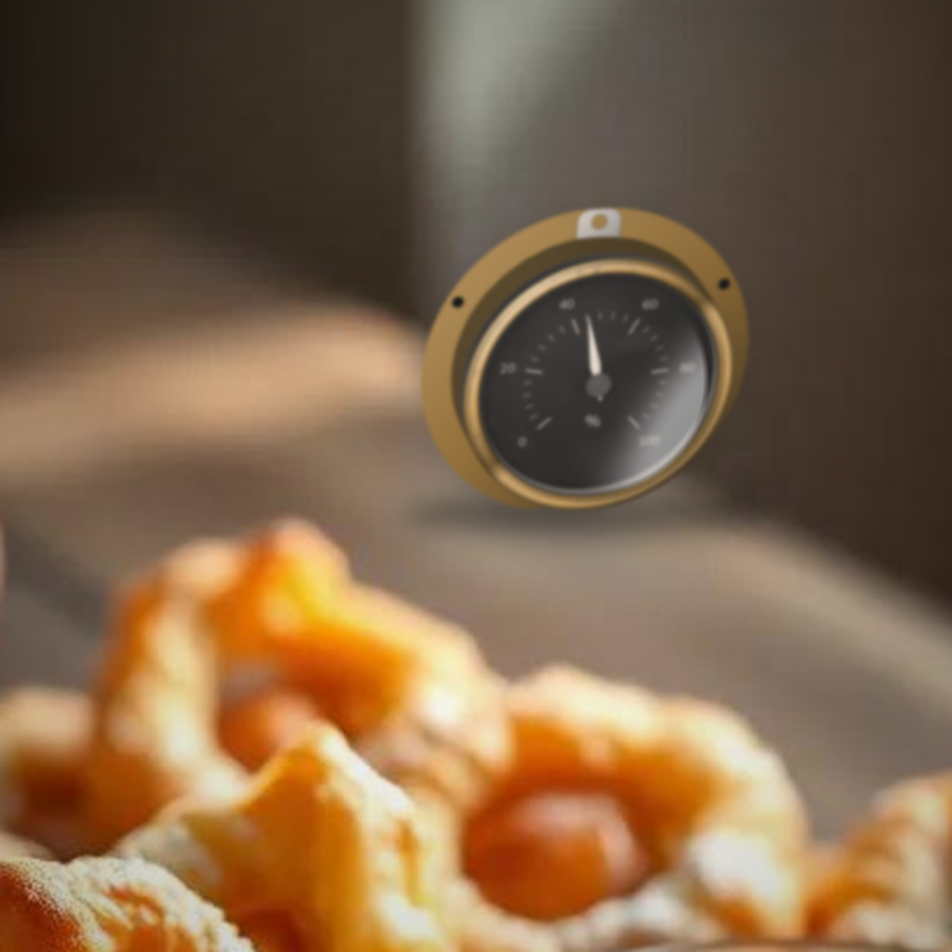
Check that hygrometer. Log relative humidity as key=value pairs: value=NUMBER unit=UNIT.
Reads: value=44 unit=%
